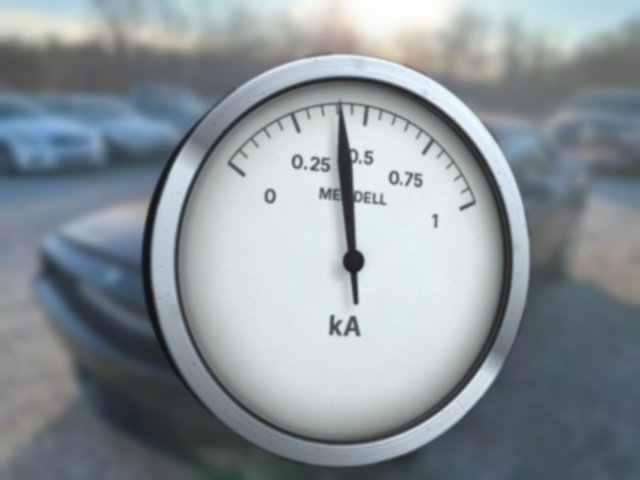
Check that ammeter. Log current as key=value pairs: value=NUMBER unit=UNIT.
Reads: value=0.4 unit=kA
